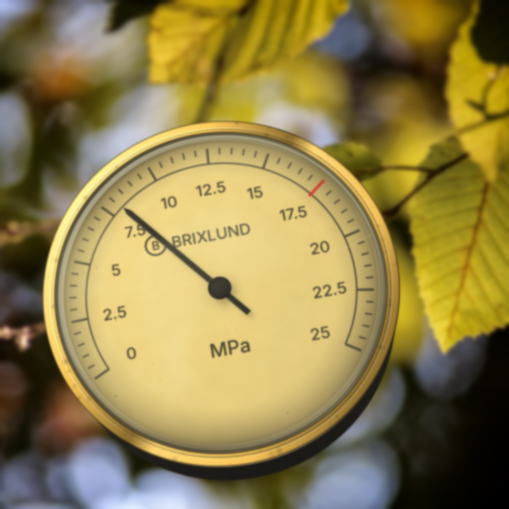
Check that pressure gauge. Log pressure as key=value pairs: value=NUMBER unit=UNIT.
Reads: value=8 unit=MPa
